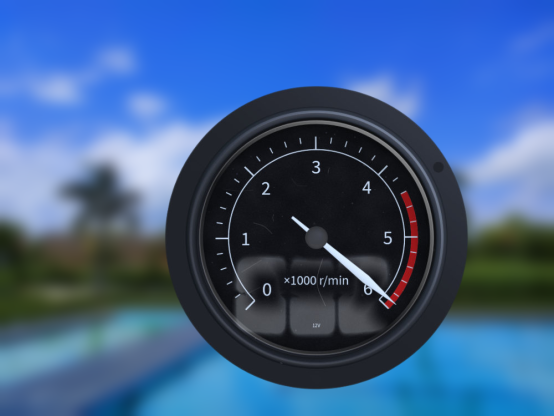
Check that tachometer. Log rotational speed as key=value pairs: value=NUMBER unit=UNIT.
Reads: value=5900 unit=rpm
